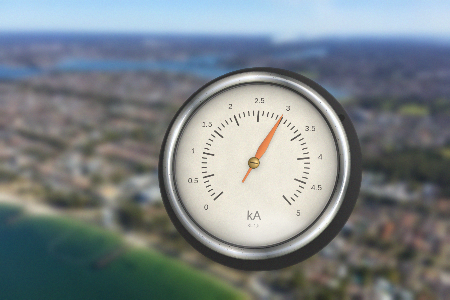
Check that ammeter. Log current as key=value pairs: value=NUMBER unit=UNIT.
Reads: value=3 unit=kA
